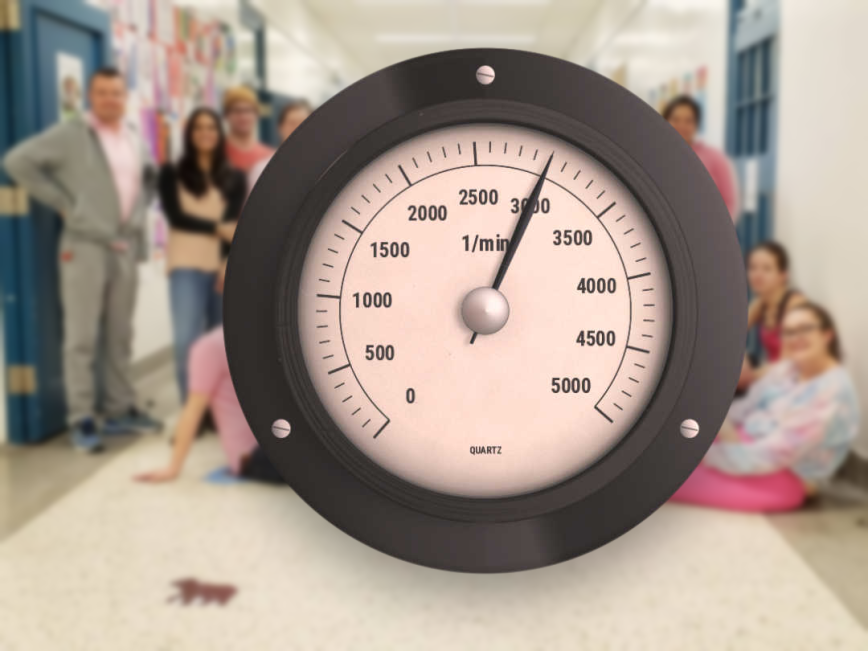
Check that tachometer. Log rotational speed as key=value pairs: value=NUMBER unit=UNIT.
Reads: value=3000 unit=rpm
